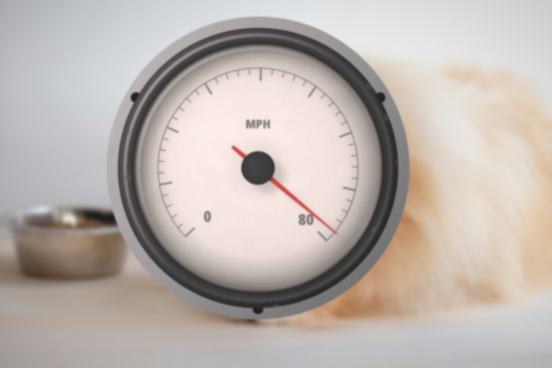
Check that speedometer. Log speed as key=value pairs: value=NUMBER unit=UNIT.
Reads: value=78 unit=mph
